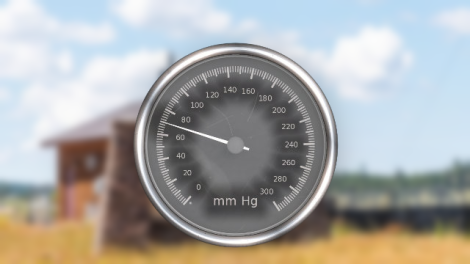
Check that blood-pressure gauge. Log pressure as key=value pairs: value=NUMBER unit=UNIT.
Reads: value=70 unit=mmHg
